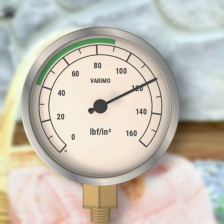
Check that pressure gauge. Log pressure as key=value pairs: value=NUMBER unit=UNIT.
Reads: value=120 unit=psi
